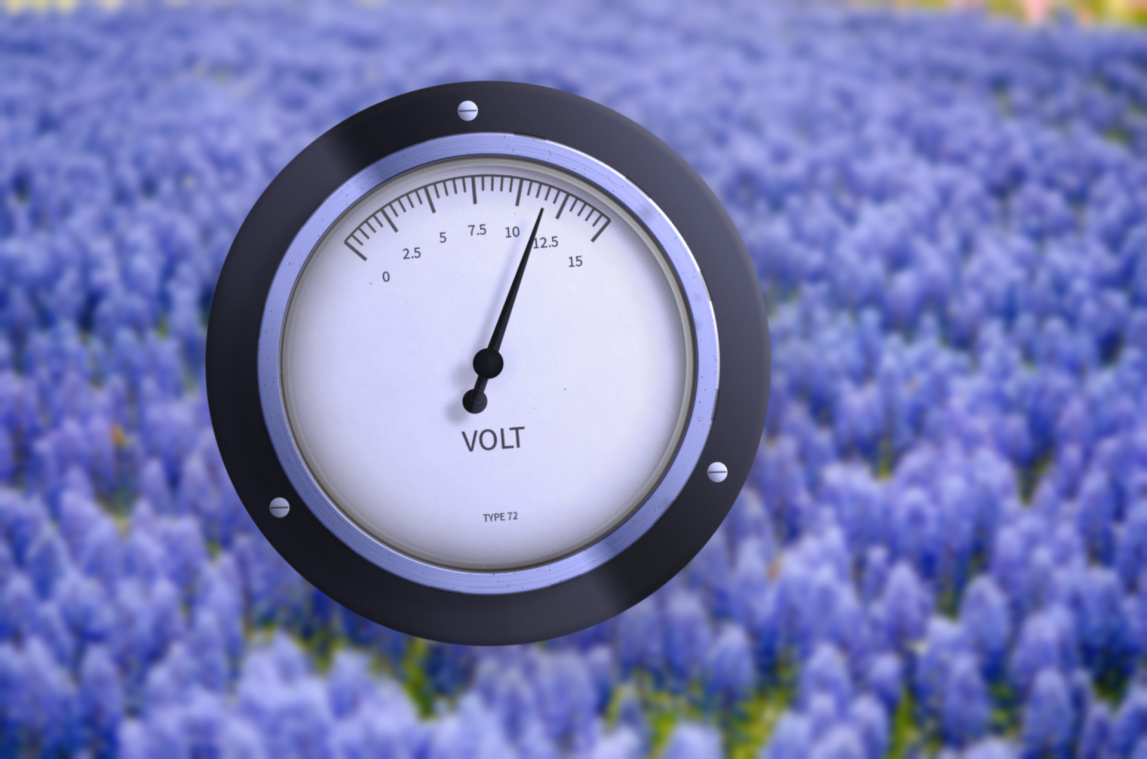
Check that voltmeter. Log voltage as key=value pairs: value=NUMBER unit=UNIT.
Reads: value=11.5 unit=V
